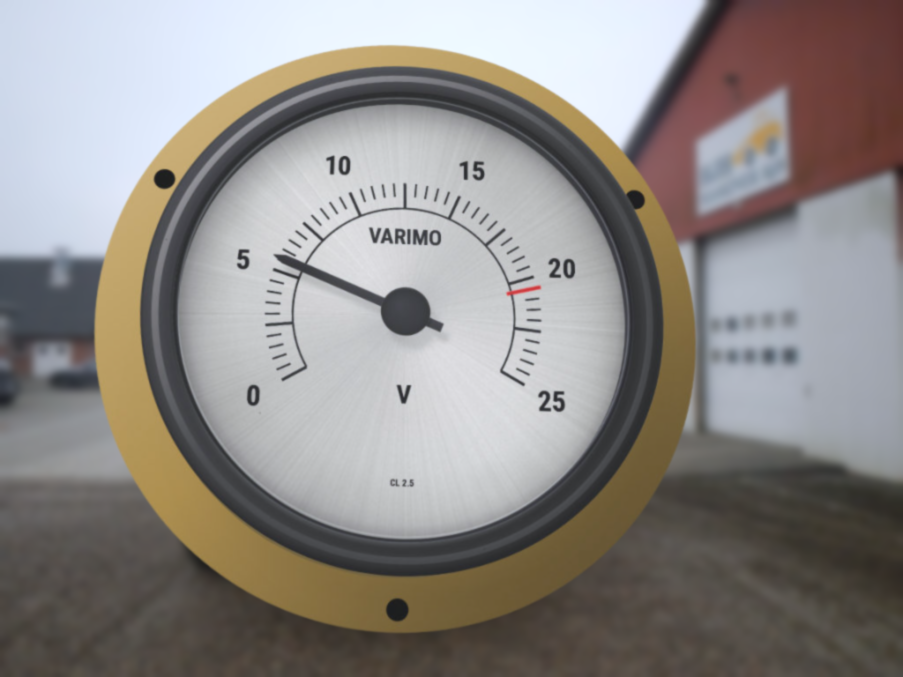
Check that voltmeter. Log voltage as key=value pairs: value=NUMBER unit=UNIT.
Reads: value=5.5 unit=V
